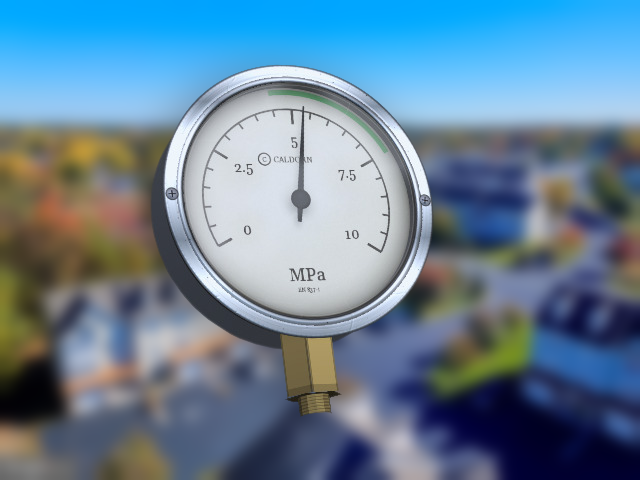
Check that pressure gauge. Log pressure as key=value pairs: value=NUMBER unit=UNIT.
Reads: value=5.25 unit=MPa
